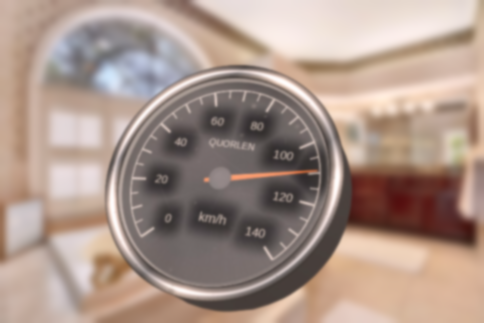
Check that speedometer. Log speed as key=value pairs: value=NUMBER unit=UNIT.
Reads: value=110 unit=km/h
